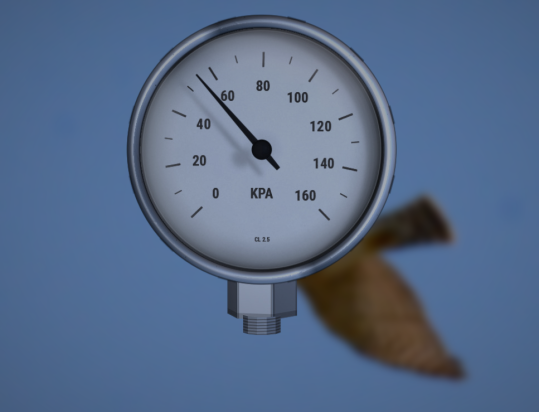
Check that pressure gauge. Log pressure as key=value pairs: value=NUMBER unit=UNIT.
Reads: value=55 unit=kPa
